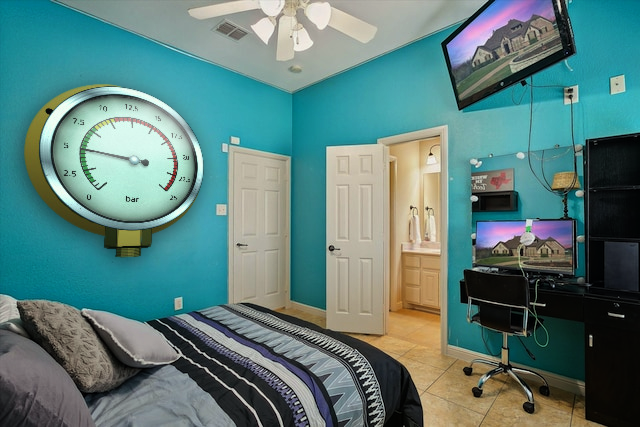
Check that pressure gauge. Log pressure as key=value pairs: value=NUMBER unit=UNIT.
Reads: value=5 unit=bar
